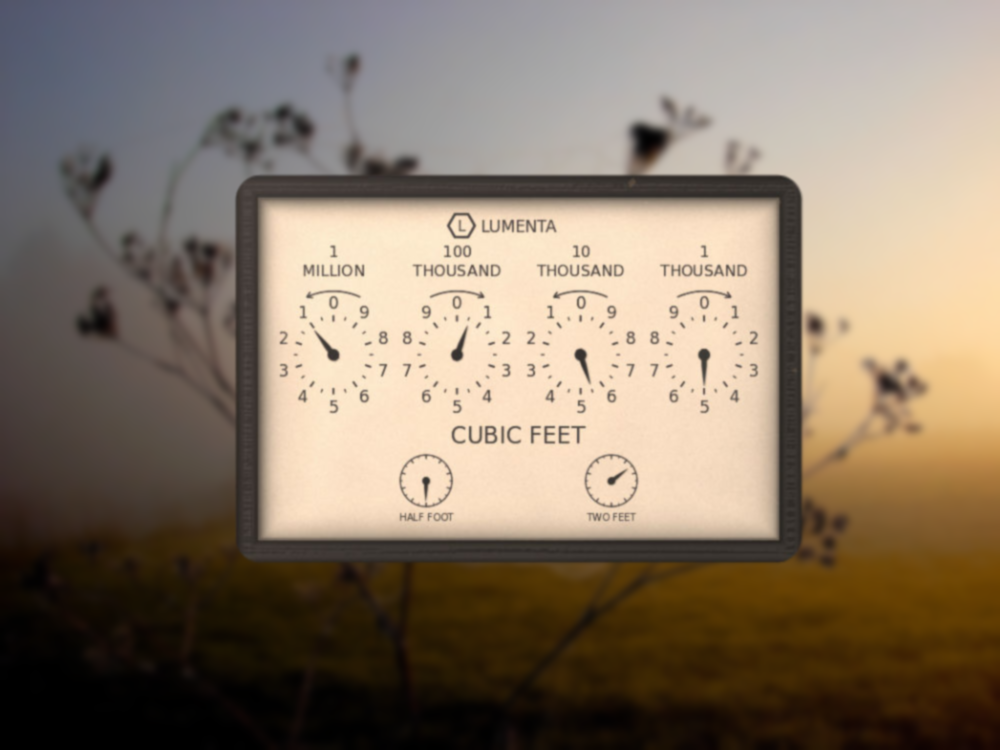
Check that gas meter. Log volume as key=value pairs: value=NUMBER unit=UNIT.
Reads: value=105500 unit=ft³
